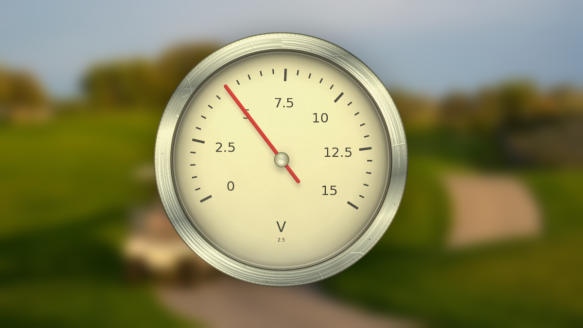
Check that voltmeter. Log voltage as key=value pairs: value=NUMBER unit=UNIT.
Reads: value=5 unit=V
